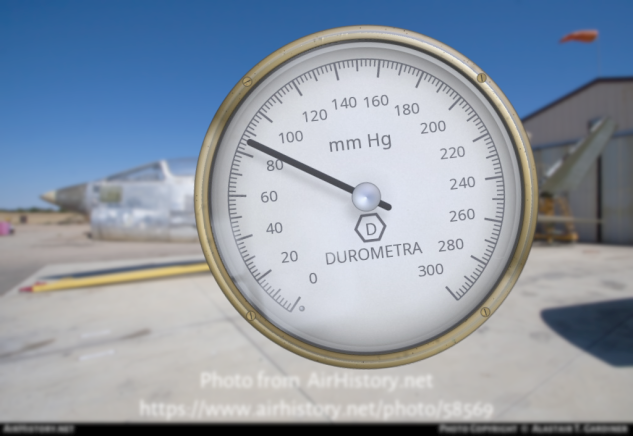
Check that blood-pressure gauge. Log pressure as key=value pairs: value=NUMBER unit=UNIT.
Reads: value=86 unit=mmHg
